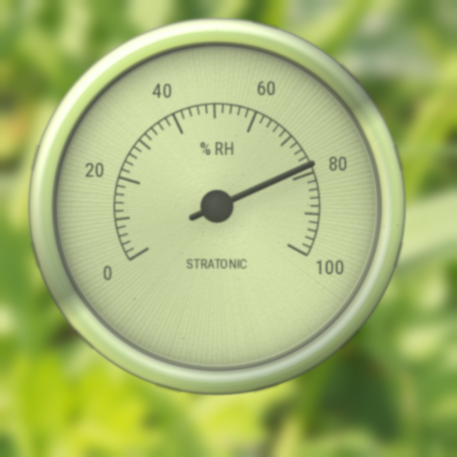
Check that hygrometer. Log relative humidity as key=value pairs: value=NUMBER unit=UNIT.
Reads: value=78 unit=%
